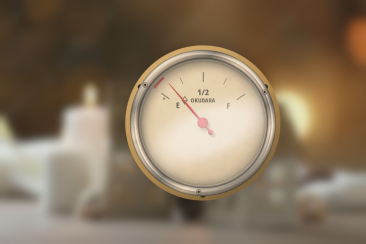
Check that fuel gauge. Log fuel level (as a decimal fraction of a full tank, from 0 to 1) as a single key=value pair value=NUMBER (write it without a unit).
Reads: value=0.125
